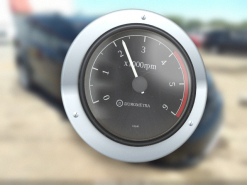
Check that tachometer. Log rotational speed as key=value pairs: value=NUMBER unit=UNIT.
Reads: value=2250 unit=rpm
